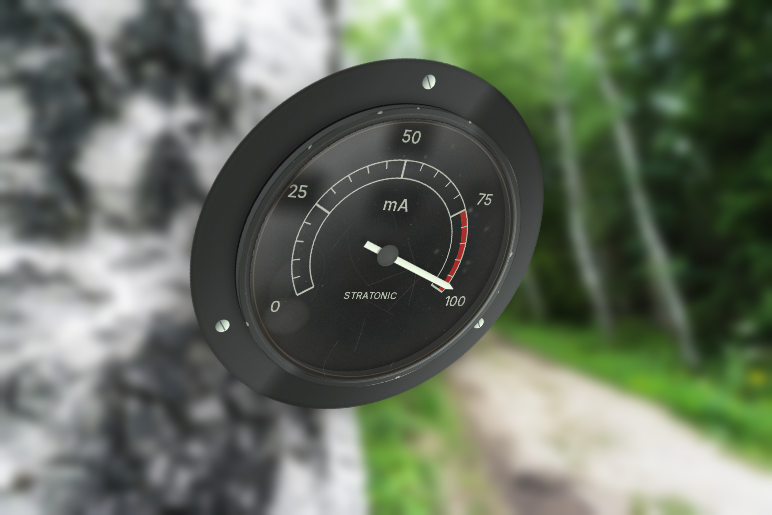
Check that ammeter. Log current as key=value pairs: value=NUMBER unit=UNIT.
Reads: value=97.5 unit=mA
